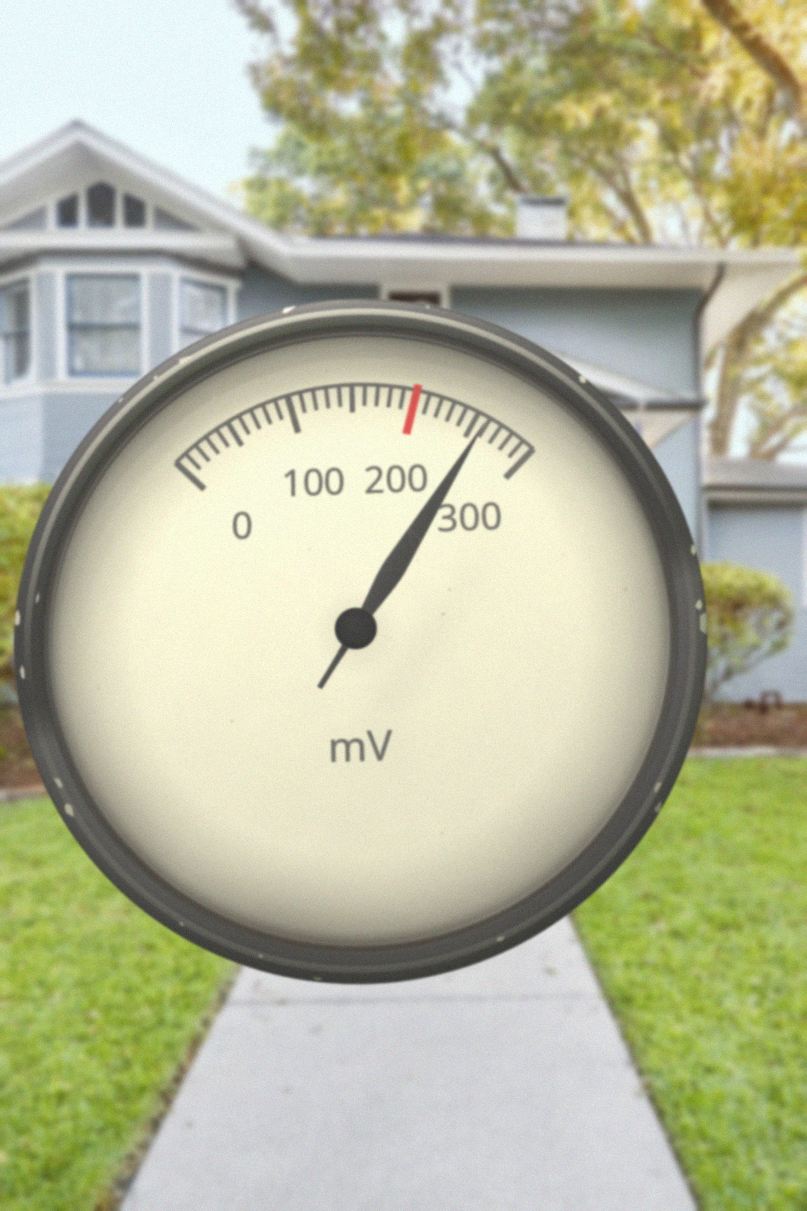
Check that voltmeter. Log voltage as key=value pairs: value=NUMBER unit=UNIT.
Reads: value=260 unit=mV
